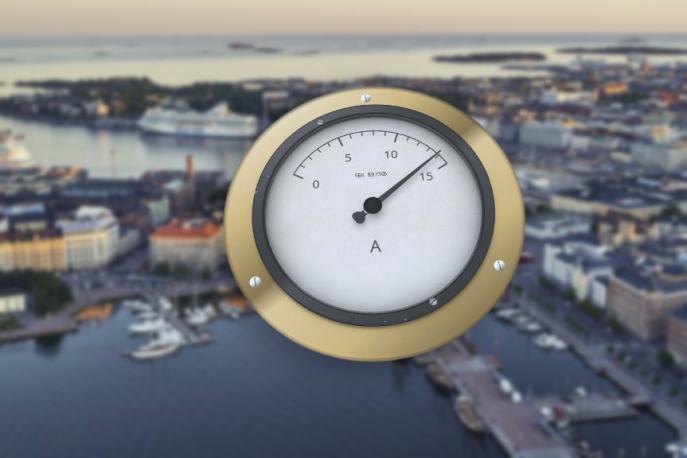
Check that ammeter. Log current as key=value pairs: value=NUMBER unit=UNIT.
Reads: value=14 unit=A
